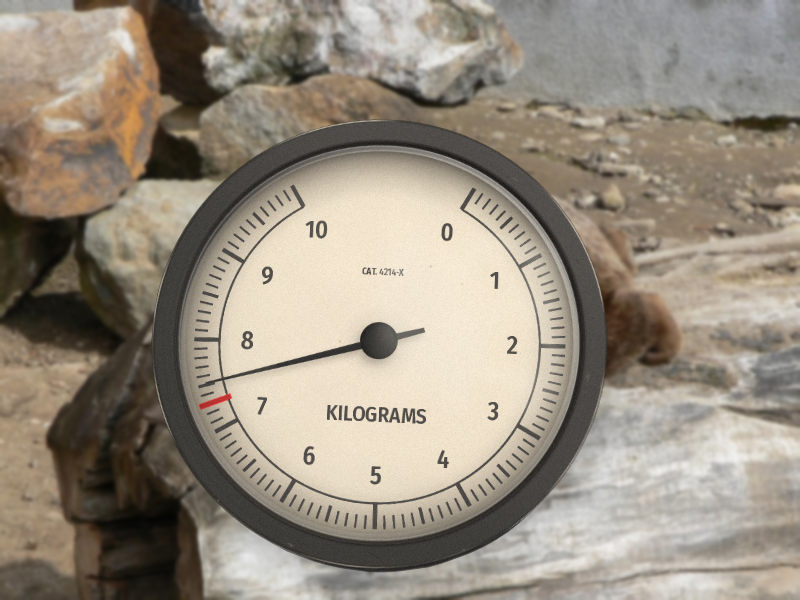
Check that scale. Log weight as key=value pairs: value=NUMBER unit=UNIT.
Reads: value=7.5 unit=kg
